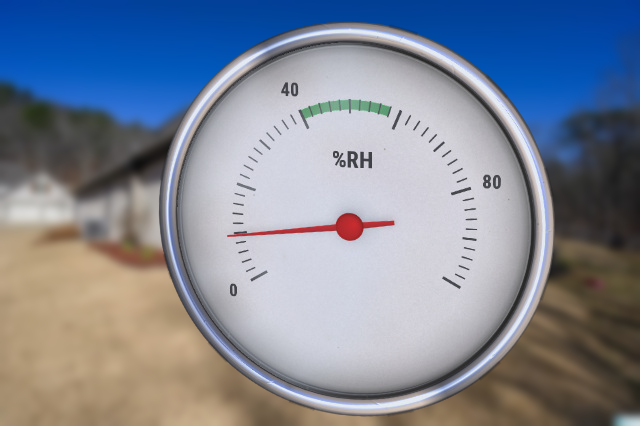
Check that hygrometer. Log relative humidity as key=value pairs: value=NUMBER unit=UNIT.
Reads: value=10 unit=%
